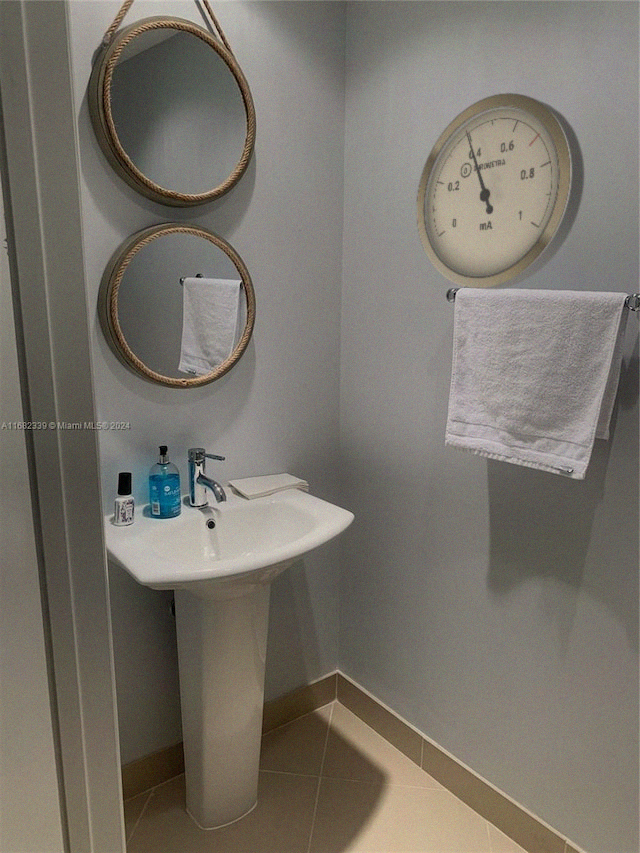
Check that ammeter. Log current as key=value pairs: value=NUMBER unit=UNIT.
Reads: value=0.4 unit=mA
